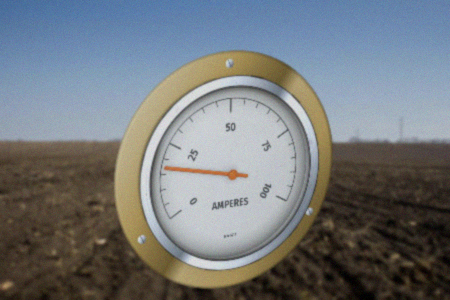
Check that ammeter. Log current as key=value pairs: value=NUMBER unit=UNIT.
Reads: value=17.5 unit=A
